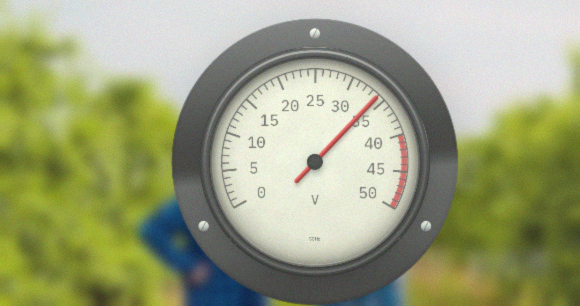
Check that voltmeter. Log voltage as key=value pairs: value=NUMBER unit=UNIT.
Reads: value=34 unit=V
